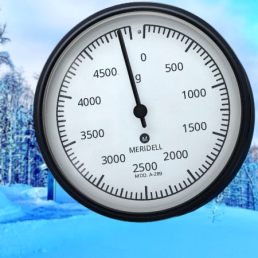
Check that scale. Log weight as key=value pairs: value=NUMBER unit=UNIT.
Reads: value=4900 unit=g
